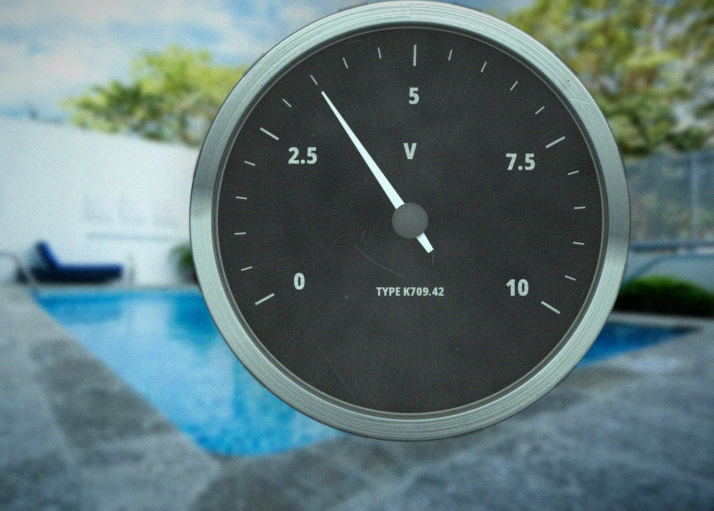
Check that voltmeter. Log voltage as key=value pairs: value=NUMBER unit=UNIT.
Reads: value=3.5 unit=V
